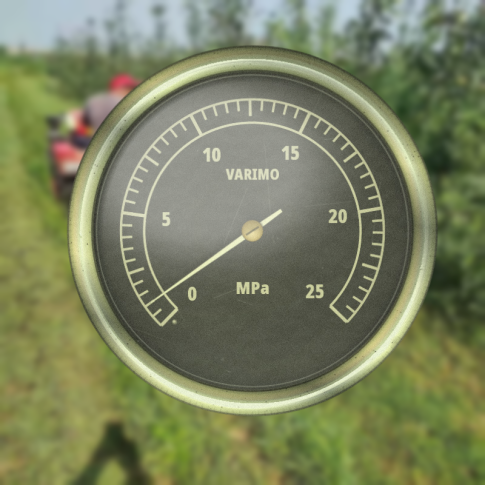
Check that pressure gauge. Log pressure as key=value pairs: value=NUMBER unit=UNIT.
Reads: value=1 unit=MPa
